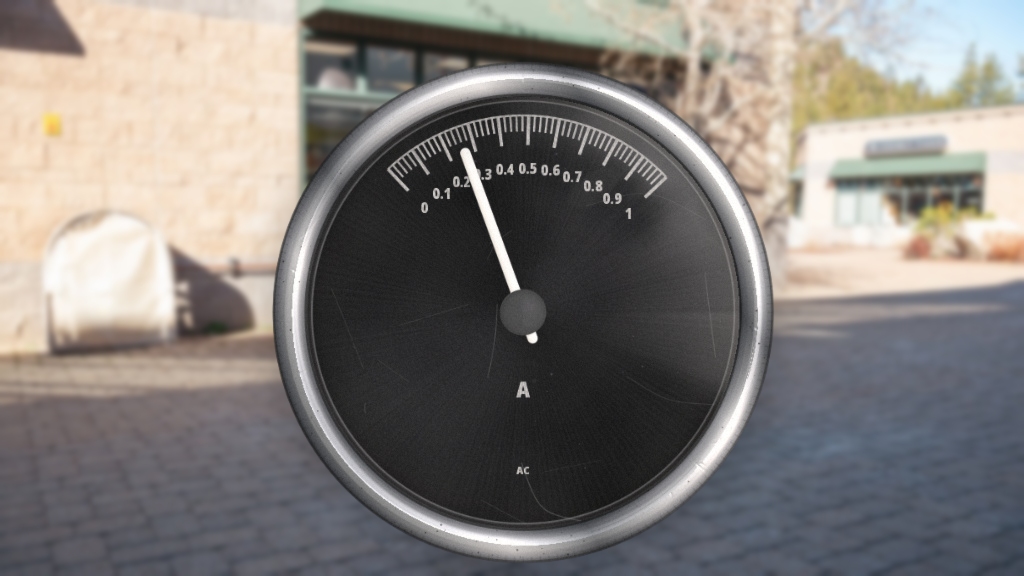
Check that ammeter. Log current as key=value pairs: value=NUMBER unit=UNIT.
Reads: value=0.26 unit=A
